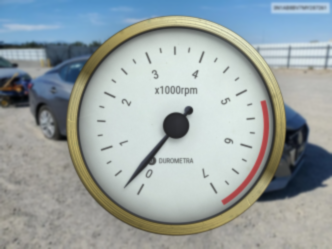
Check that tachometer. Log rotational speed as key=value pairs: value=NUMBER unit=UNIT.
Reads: value=250 unit=rpm
